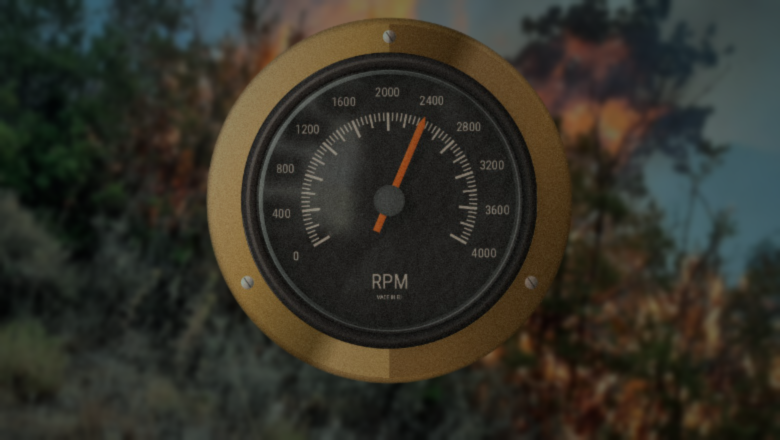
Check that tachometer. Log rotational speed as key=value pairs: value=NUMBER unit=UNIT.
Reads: value=2400 unit=rpm
